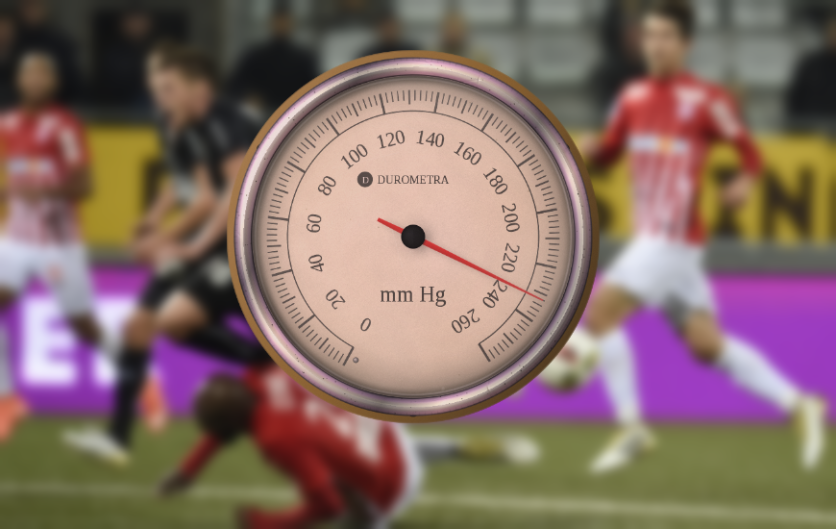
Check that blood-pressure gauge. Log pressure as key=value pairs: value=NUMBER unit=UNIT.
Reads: value=232 unit=mmHg
